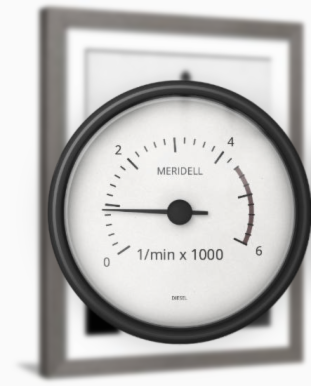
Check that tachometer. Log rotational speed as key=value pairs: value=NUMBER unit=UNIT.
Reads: value=900 unit=rpm
